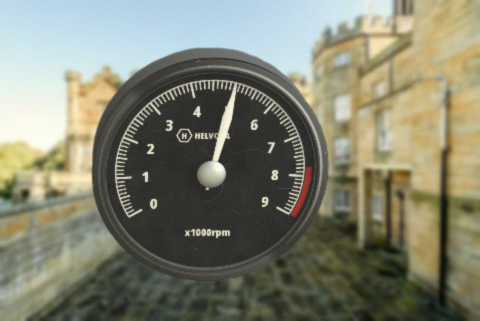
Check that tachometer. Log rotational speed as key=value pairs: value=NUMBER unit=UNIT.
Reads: value=5000 unit=rpm
